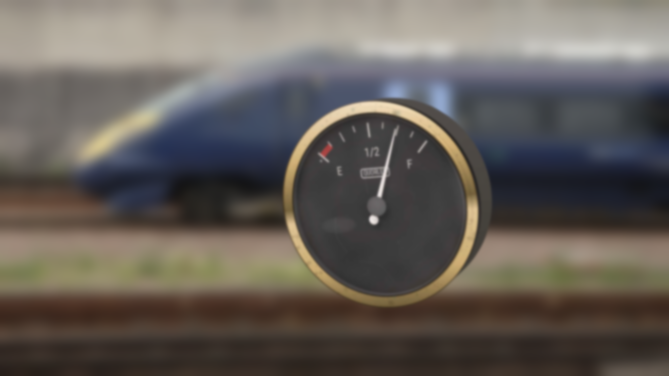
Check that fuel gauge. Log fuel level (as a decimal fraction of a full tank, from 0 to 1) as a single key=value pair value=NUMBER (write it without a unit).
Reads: value=0.75
